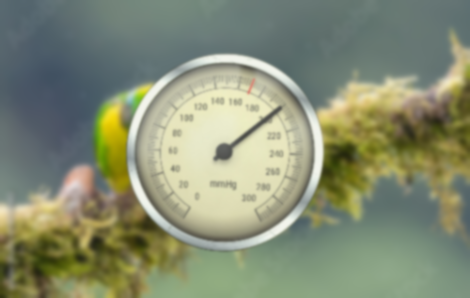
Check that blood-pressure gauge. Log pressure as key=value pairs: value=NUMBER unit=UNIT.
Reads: value=200 unit=mmHg
